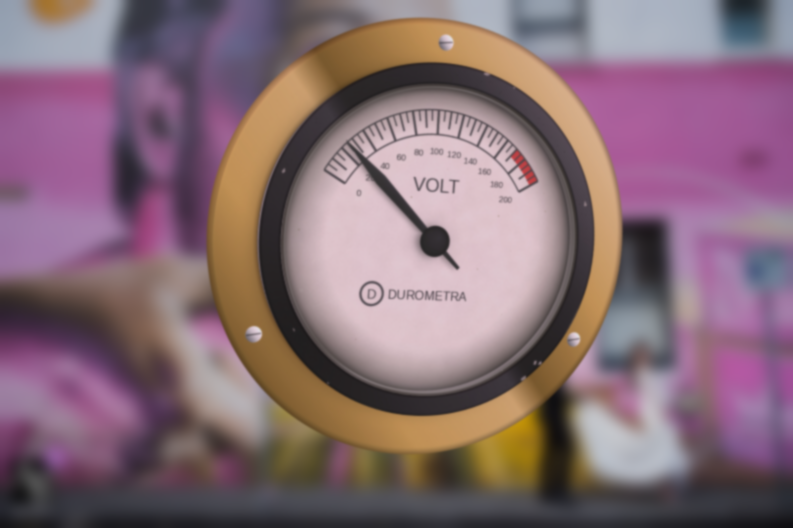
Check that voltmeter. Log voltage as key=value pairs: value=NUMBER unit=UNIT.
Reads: value=25 unit=V
